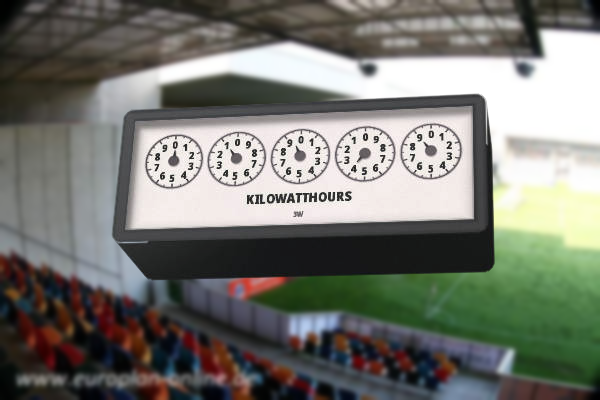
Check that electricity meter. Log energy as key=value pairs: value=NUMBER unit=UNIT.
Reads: value=939 unit=kWh
